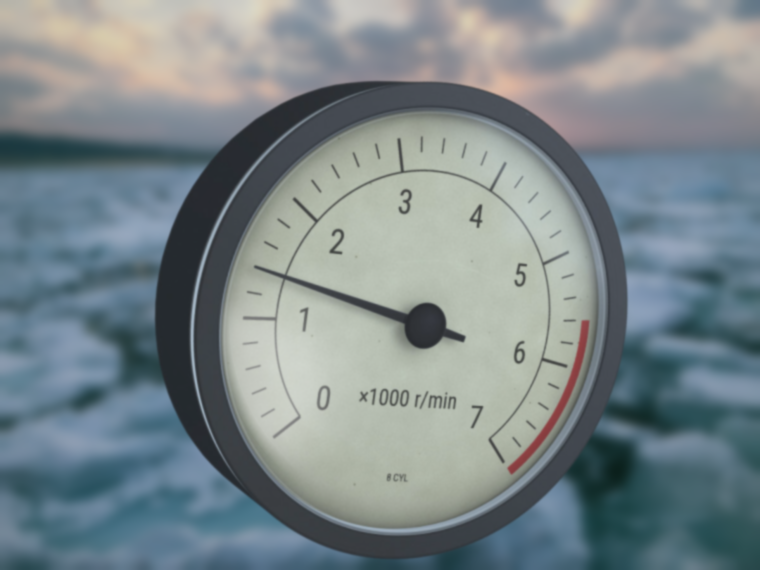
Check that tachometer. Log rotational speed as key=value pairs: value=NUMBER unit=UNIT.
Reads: value=1400 unit=rpm
